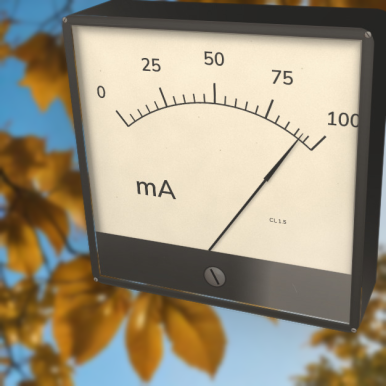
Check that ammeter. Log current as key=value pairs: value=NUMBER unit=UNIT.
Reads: value=92.5 unit=mA
